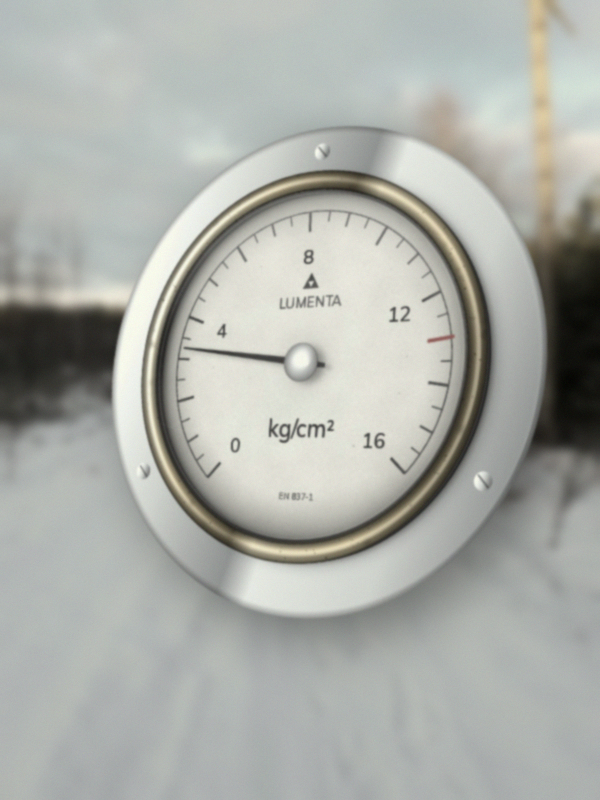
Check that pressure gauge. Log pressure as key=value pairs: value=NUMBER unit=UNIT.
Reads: value=3.25 unit=kg/cm²
